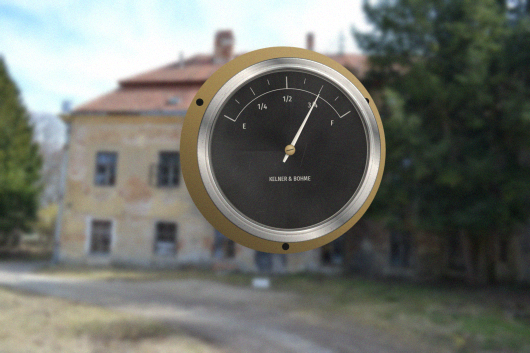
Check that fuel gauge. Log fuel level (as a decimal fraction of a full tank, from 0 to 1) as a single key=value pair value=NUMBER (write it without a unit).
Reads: value=0.75
